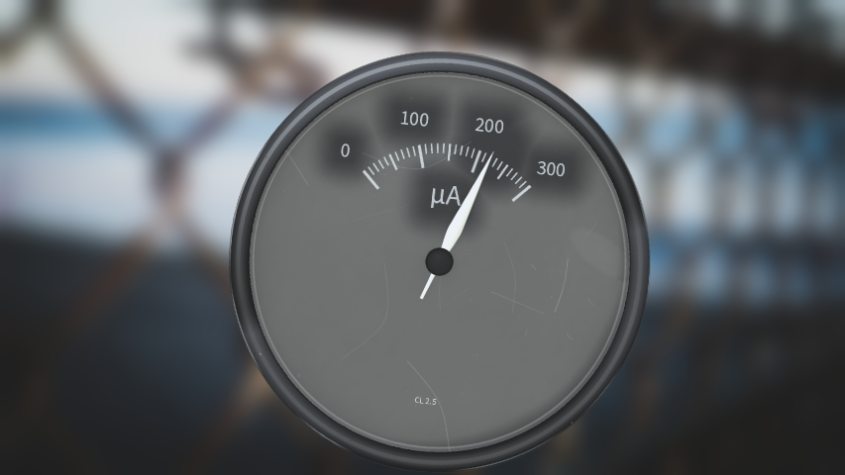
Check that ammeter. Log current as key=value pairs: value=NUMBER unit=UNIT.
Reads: value=220 unit=µA
